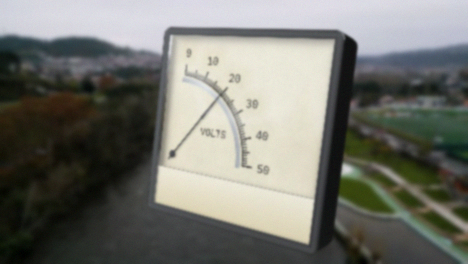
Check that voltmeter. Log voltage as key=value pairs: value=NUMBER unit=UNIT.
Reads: value=20 unit=V
